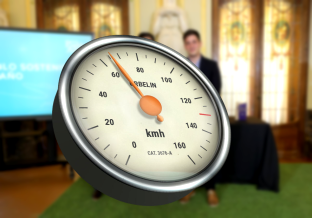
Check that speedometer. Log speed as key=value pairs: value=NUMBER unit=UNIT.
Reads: value=65 unit=km/h
